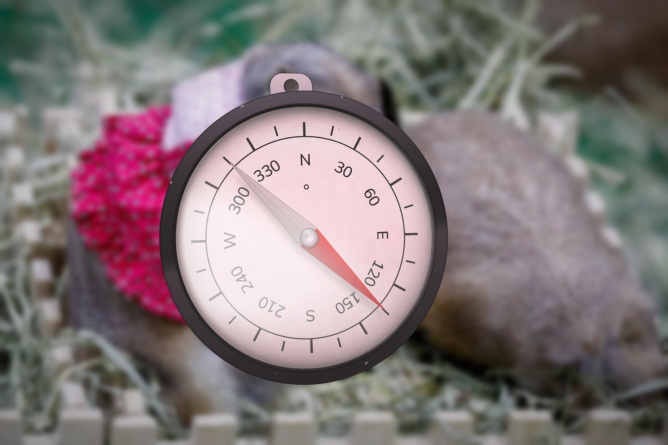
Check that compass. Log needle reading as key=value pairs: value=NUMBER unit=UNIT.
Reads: value=135 unit=°
